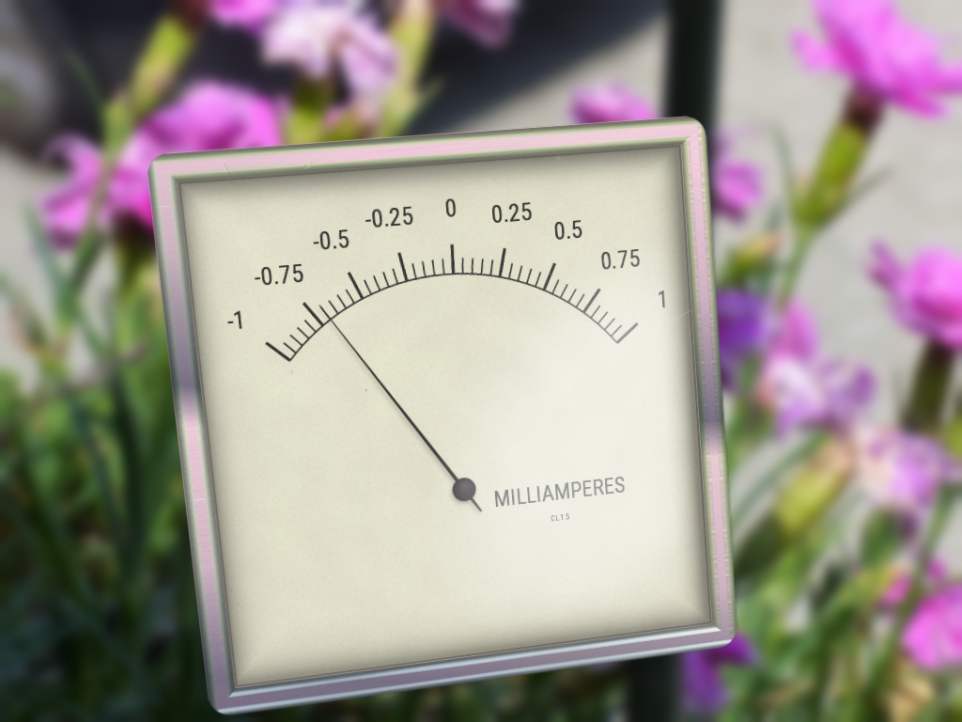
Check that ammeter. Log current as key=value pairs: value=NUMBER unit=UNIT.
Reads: value=-0.7 unit=mA
